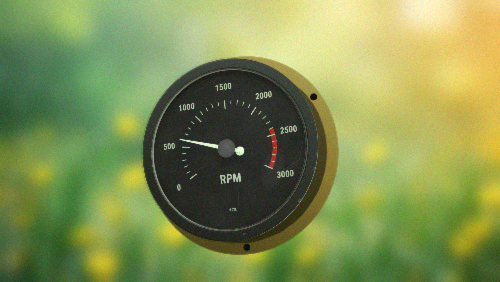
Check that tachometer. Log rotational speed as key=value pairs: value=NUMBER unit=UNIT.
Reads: value=600 unit=rpm
